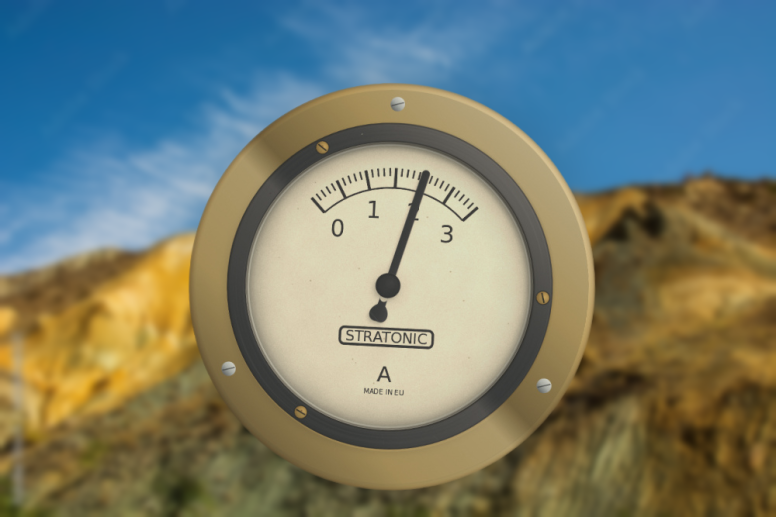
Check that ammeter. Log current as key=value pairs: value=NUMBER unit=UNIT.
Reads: value=2 unit=A
